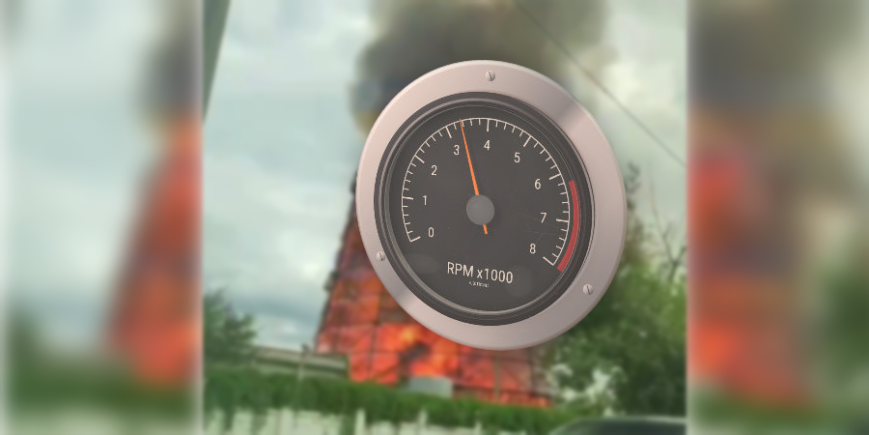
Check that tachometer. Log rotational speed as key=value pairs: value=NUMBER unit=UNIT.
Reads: value=3400 unit=rpm
